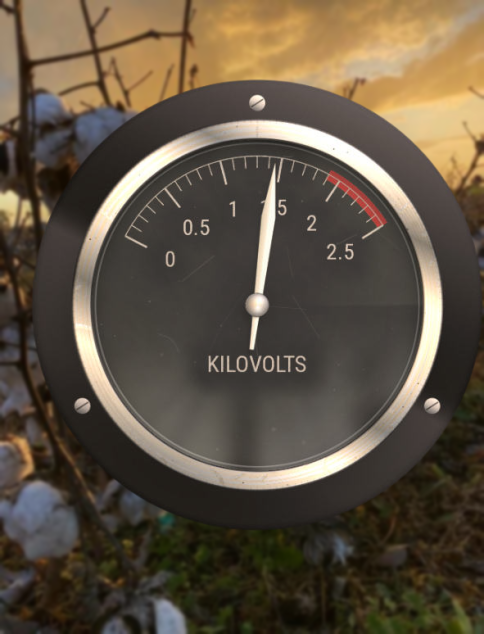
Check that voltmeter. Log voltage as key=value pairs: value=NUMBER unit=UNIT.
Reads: value=1.45 unit=kV
